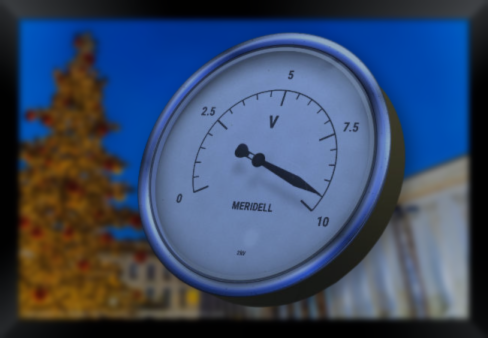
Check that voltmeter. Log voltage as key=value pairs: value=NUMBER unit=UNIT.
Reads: value=9.5 unit=V
